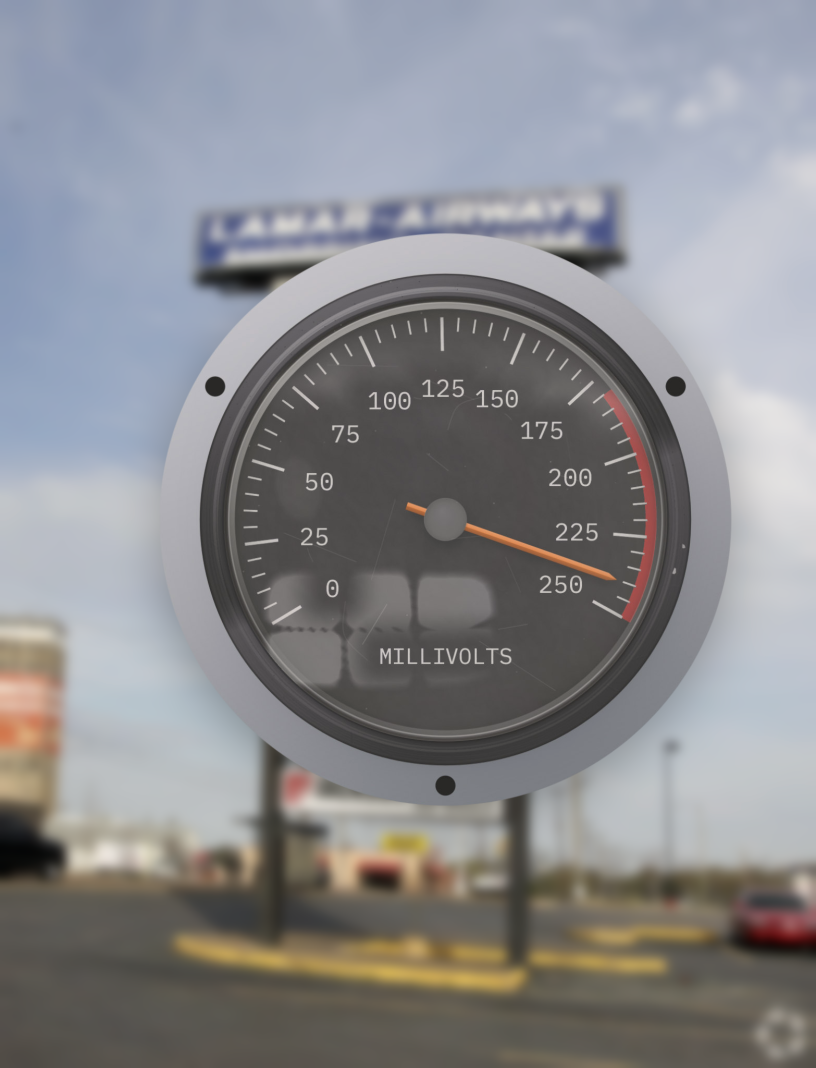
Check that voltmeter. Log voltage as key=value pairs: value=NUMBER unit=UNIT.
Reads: value=240 unit=mV
